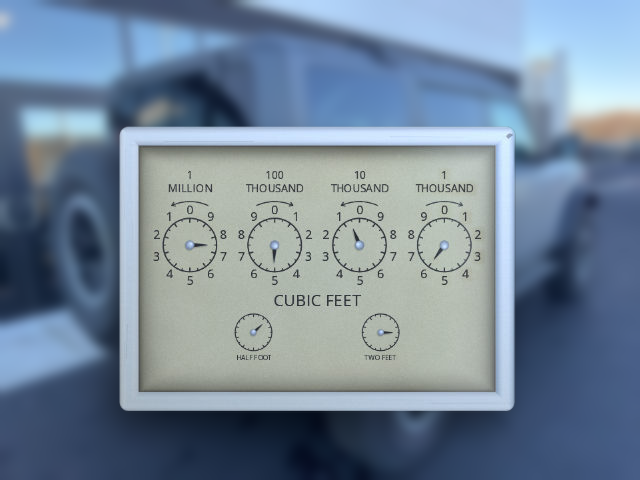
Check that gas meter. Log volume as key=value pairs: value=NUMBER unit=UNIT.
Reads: value=750600 unit=ft³
